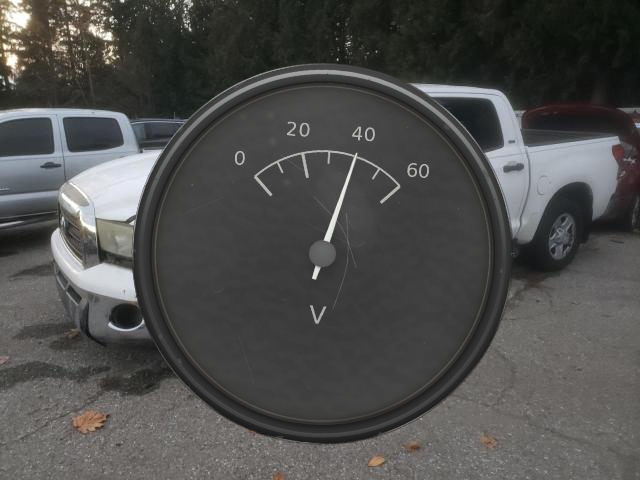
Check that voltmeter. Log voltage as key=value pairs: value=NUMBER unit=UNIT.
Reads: value=40 unit=V
